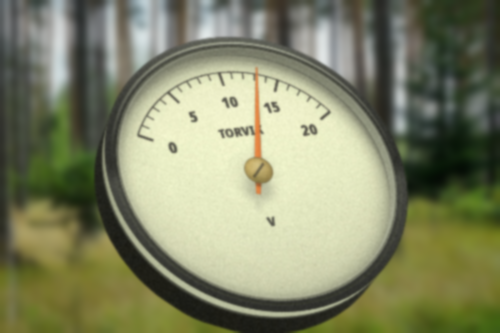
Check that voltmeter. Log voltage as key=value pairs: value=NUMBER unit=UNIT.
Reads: value=13 unit=V
